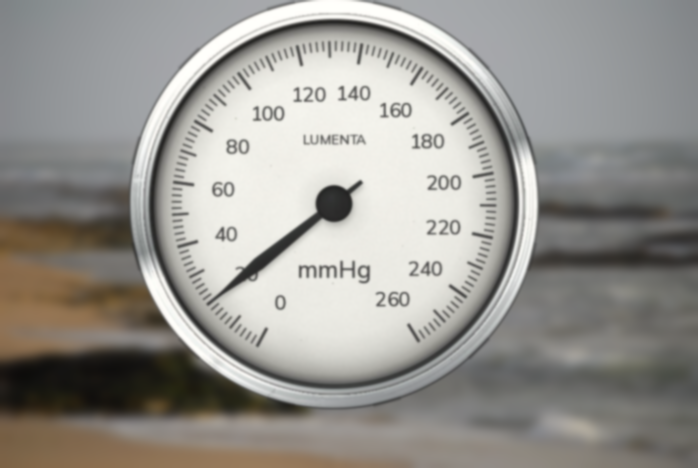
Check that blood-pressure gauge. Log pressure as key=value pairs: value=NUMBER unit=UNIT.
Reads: value=20 unit=mmHg
